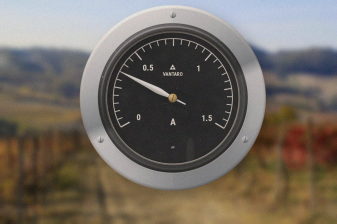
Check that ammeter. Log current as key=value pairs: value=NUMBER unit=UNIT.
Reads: value=0.35 unit=A
